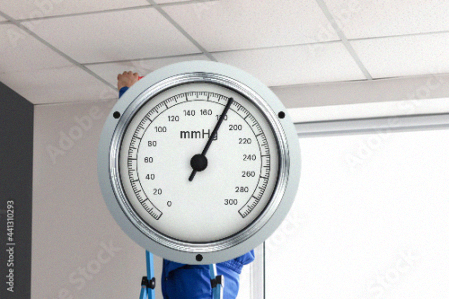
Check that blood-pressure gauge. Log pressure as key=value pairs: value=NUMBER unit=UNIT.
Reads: value=180 unit=mmHg
